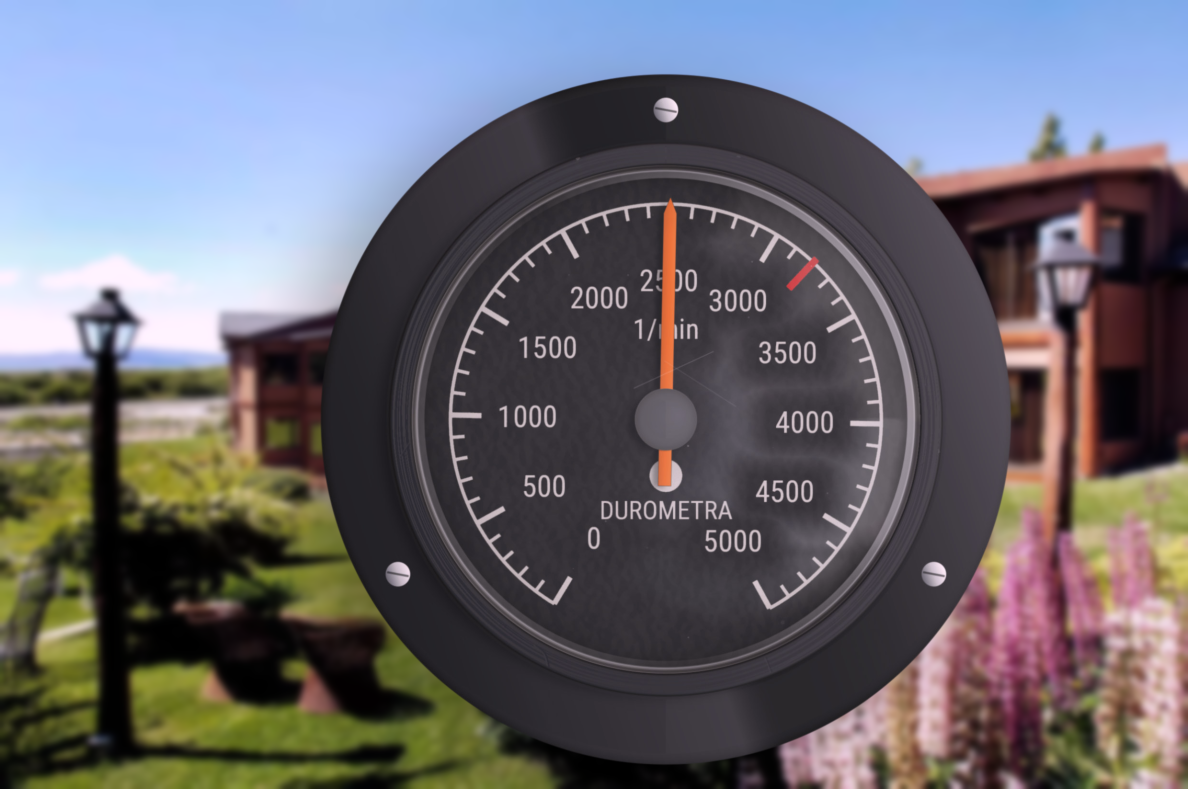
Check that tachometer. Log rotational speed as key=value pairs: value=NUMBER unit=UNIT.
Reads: value=2500 unit=rpm
